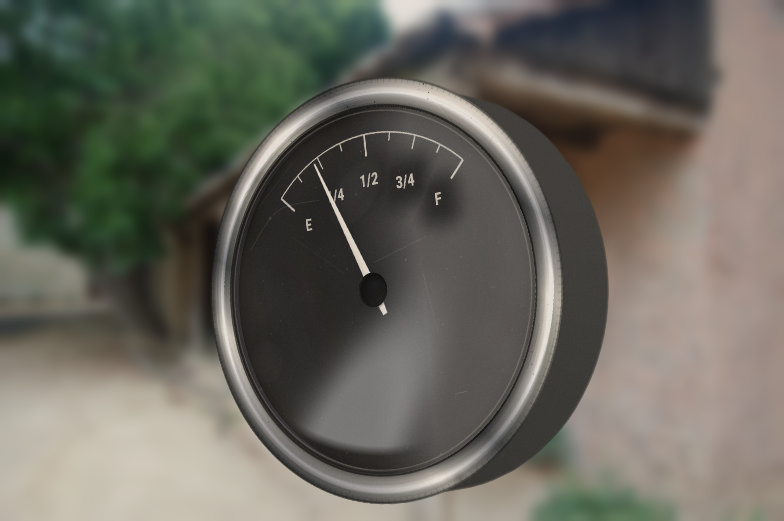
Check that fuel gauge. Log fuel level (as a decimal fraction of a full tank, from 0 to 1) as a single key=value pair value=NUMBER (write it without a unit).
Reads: value=0.25
